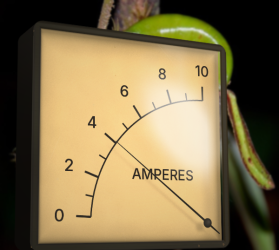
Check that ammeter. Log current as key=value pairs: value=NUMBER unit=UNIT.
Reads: value=4 unit=A
